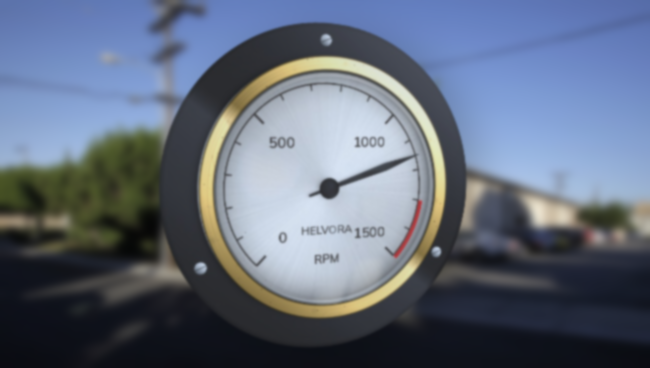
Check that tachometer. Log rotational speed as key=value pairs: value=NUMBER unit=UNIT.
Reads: value=1150 unit=rpm
